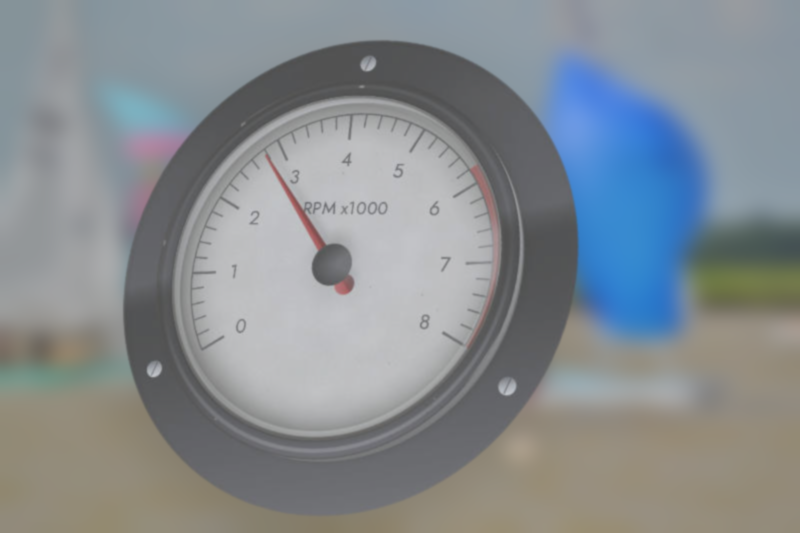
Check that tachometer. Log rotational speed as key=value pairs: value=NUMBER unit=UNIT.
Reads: value=2800 unit=rpm
